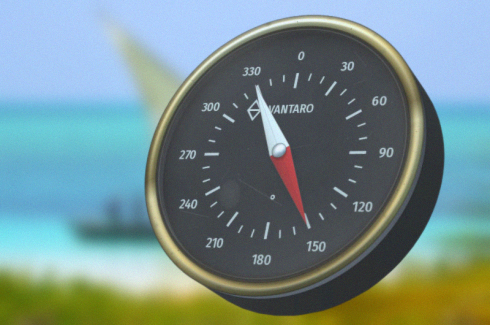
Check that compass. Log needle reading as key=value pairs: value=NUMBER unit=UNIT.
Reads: value=150 unit=°
